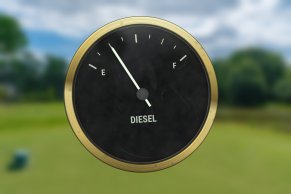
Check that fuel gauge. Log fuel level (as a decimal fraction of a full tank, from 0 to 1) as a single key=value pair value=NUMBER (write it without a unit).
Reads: value=0.25
